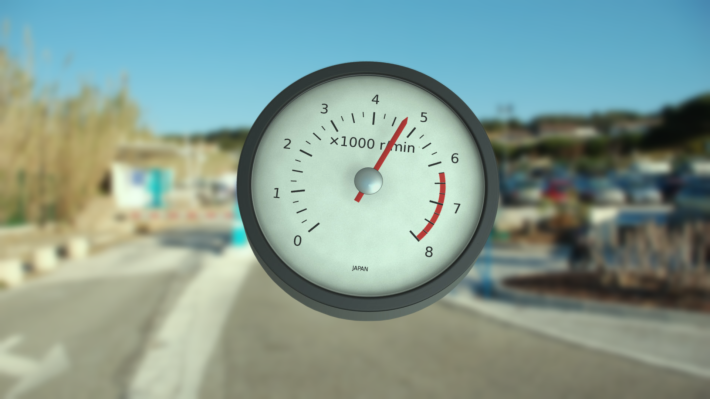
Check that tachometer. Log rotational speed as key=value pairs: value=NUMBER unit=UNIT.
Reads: value=4750 unit=rpm
